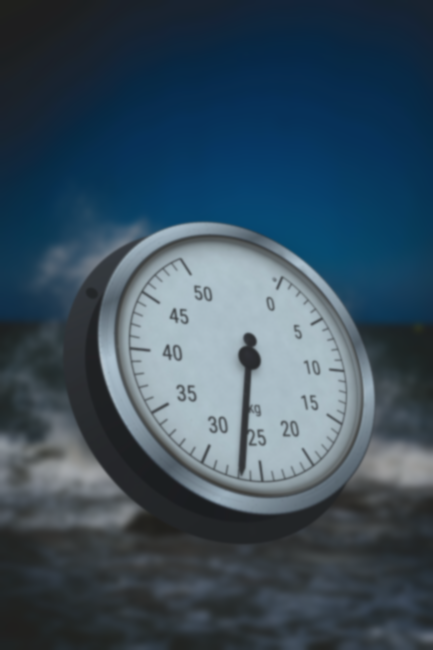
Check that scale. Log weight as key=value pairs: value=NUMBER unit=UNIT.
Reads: value=27 unit=kg
